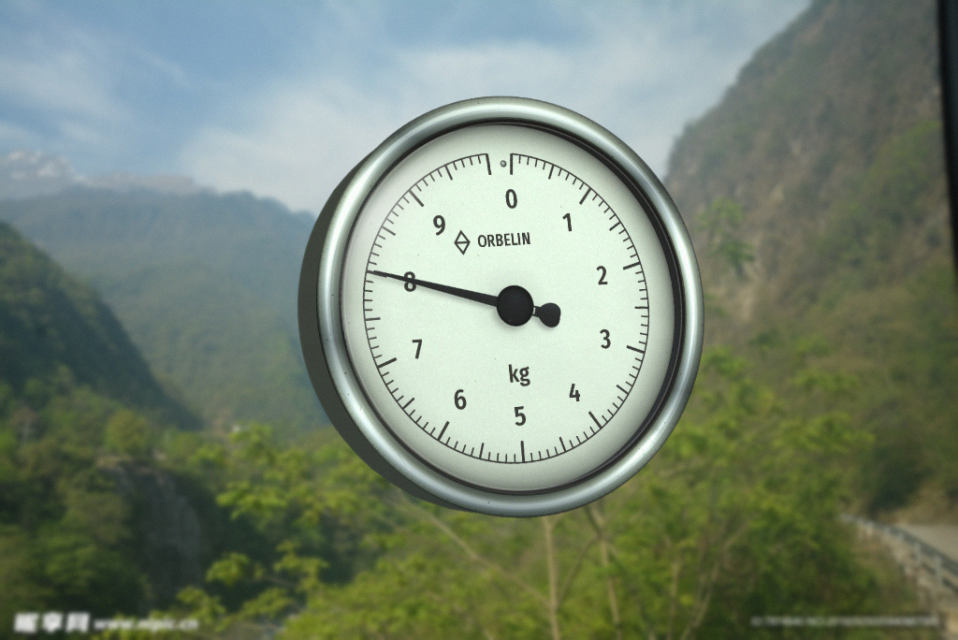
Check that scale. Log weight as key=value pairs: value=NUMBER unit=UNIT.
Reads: value=8 unit=kg
